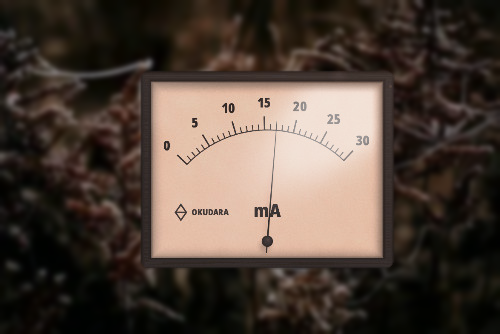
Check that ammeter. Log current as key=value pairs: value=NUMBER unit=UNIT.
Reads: value=17 unit=mA
